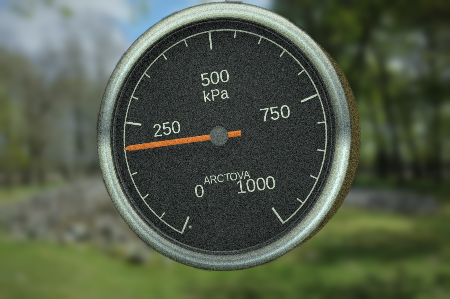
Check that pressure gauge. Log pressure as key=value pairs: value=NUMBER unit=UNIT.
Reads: value=200 unit=kPa
